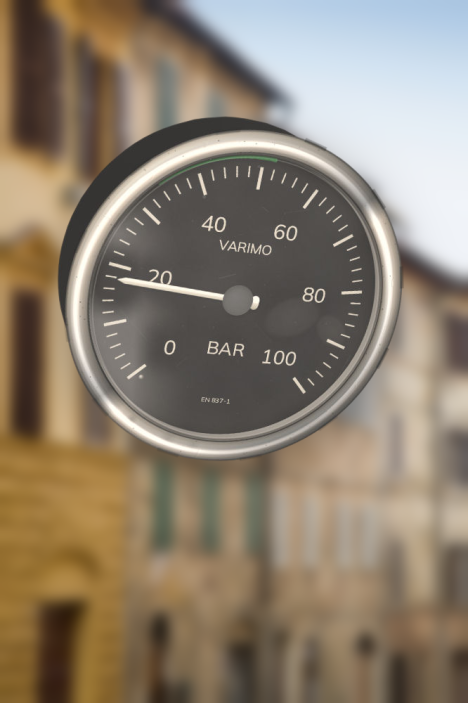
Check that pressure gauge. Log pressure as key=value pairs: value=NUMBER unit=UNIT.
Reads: value=18 unit=bar
